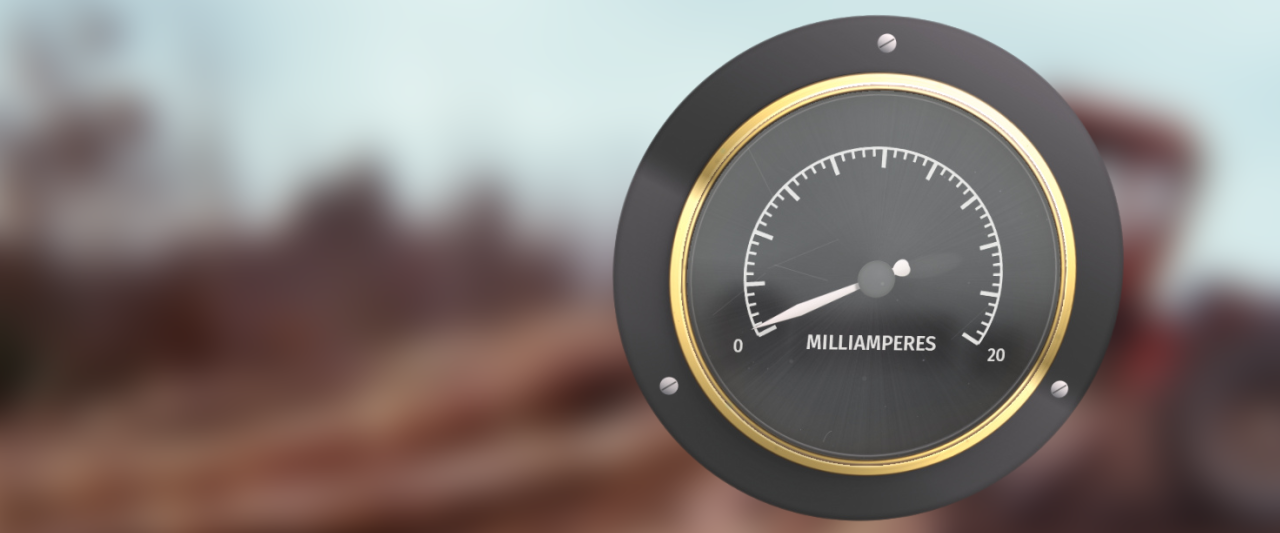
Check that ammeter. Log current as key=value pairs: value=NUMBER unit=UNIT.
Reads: value=0.4 unit=mA
